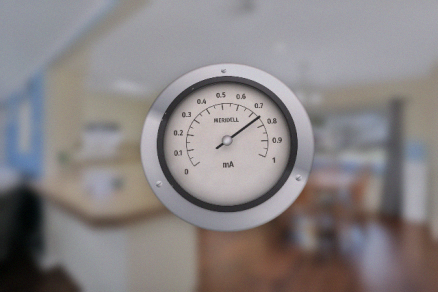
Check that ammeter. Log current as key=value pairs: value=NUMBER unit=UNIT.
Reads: value=0.75 unit=mA
